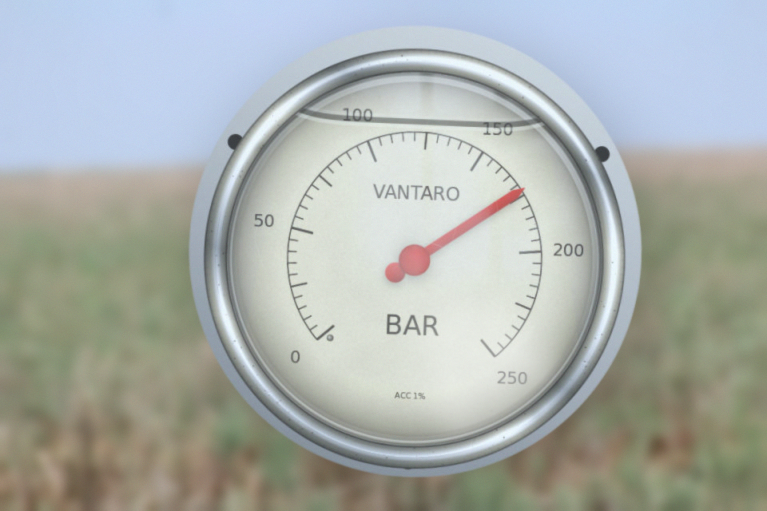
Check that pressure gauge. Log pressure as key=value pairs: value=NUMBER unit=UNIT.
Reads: value=172.5 unit=bar
